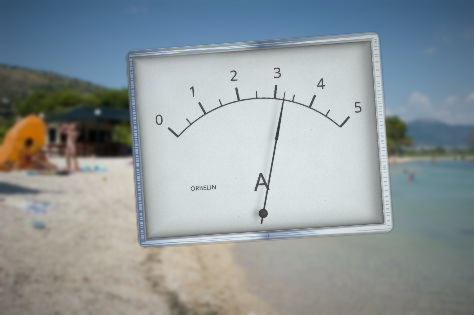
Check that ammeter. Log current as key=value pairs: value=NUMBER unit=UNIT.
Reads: value=3.25 unit=A
